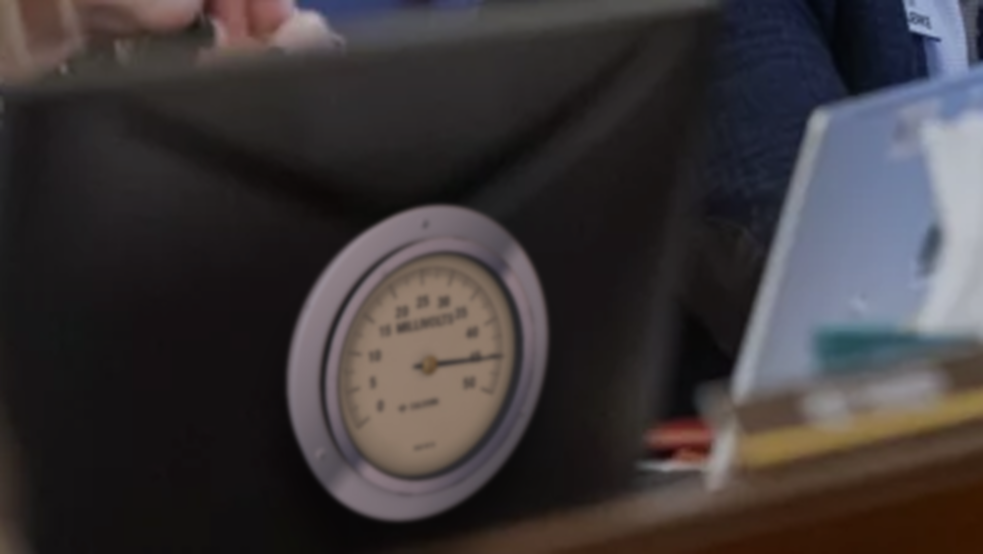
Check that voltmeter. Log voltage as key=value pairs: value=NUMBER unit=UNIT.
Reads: value=45 unit=mV
